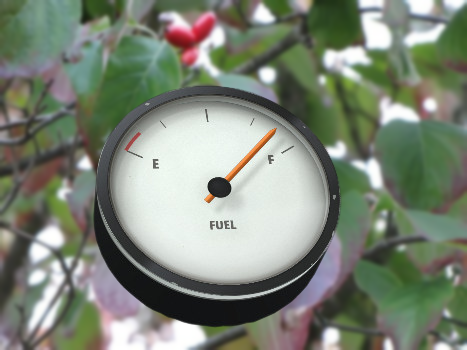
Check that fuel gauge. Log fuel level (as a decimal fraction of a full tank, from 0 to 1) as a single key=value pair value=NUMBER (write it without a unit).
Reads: value=0.875
